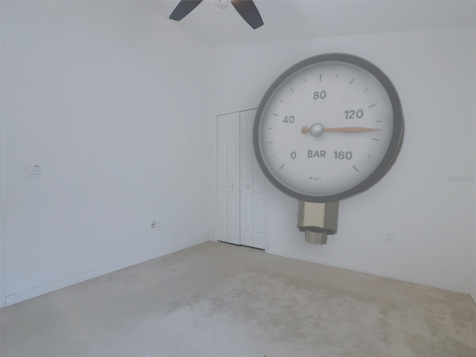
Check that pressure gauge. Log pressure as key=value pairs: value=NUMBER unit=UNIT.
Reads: value=135 unit=bar
